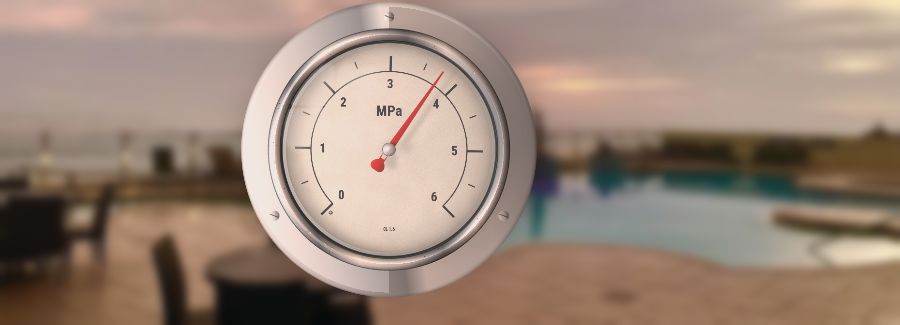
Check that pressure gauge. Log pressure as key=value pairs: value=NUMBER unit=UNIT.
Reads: value=3.75 unit=MPa
